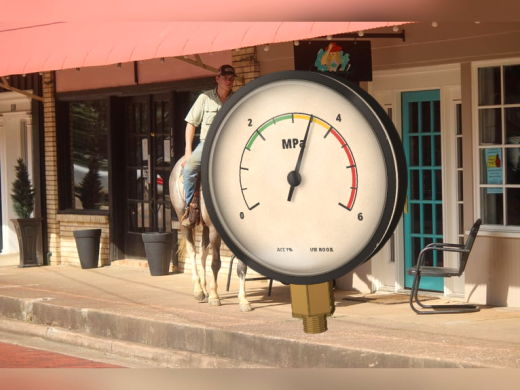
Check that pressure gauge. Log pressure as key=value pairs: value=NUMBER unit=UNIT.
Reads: value=3.5 unit=MPa
